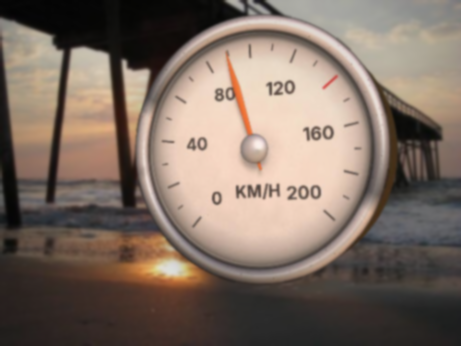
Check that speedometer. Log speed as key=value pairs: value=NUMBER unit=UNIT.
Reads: value=90 unit=km/h
